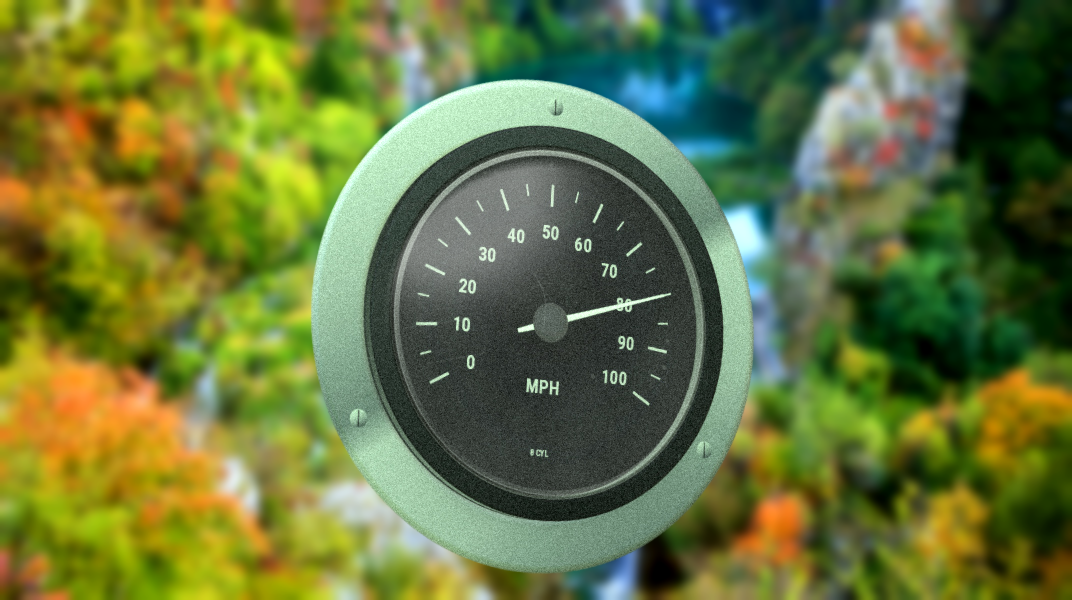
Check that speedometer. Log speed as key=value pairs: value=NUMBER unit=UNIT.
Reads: value=80 unit=mph
